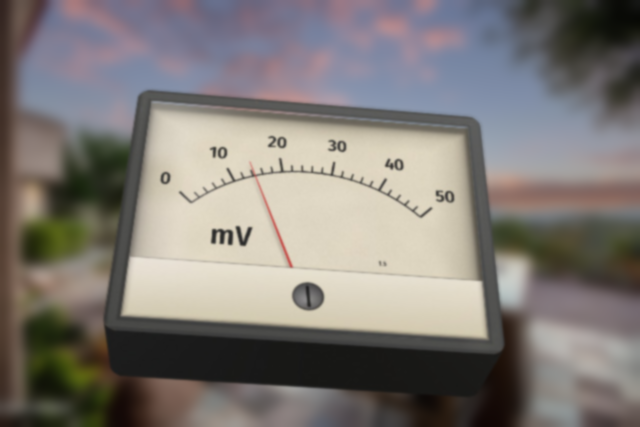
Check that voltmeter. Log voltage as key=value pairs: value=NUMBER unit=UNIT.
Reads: value=14 unit=mV
